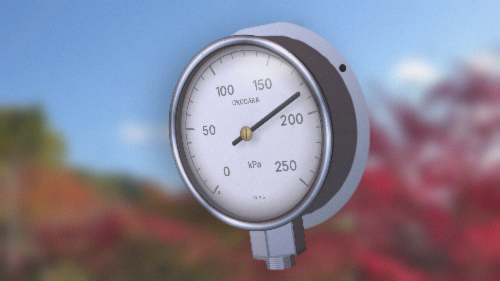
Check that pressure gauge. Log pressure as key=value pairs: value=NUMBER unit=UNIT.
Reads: value=185 unit=kPa
